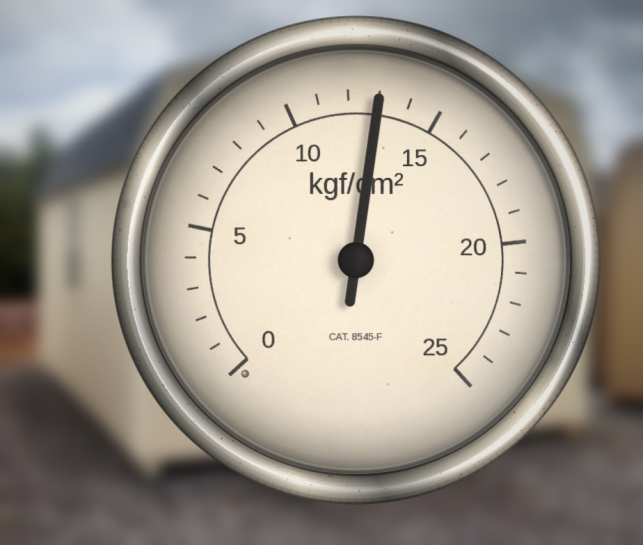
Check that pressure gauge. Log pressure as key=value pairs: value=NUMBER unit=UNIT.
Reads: value=13 unit=kg/cm²
